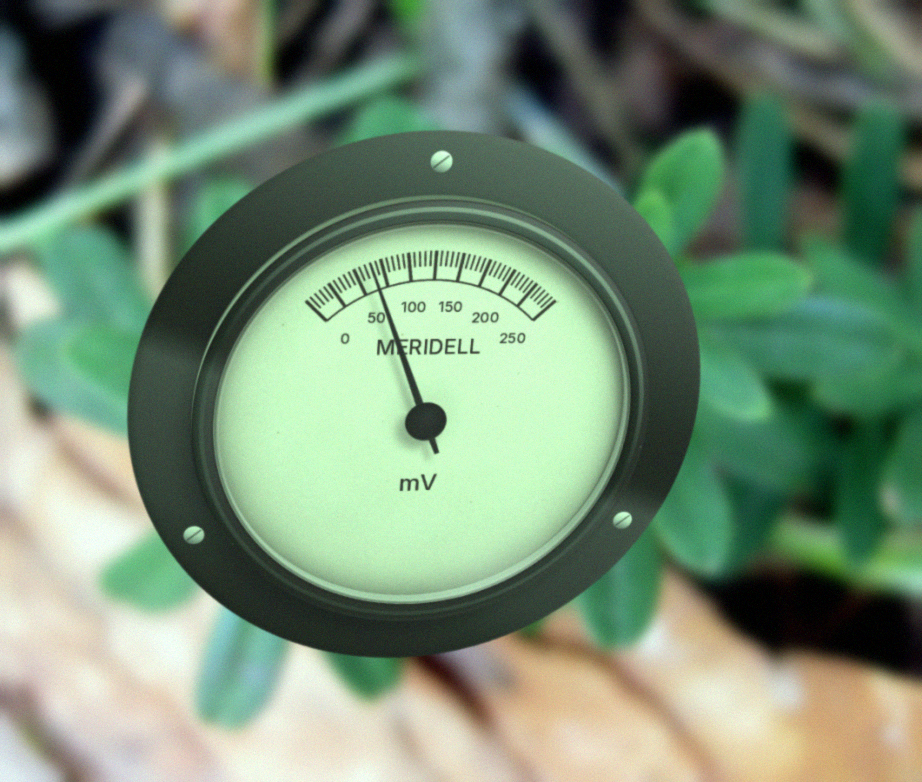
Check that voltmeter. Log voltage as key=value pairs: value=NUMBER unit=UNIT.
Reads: value=65 unit=mV
